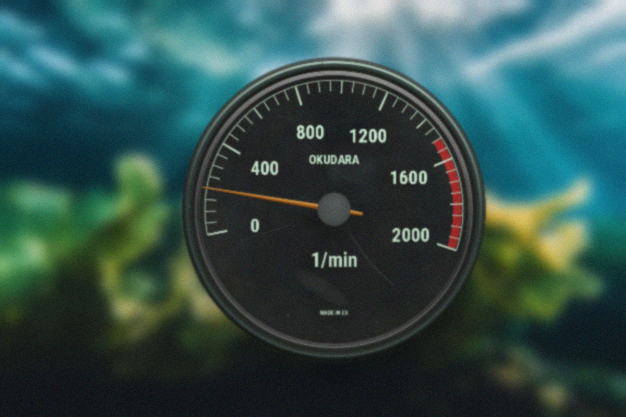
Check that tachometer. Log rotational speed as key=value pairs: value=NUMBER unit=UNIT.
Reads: value=200 unit=rpm
